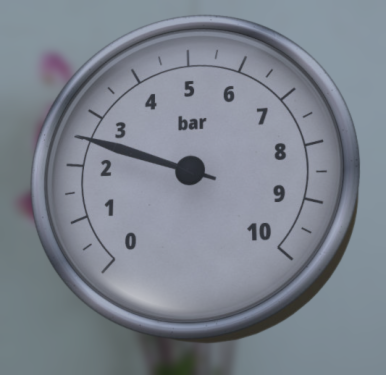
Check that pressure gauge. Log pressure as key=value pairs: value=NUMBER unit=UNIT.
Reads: value=2.5 unit=bar
